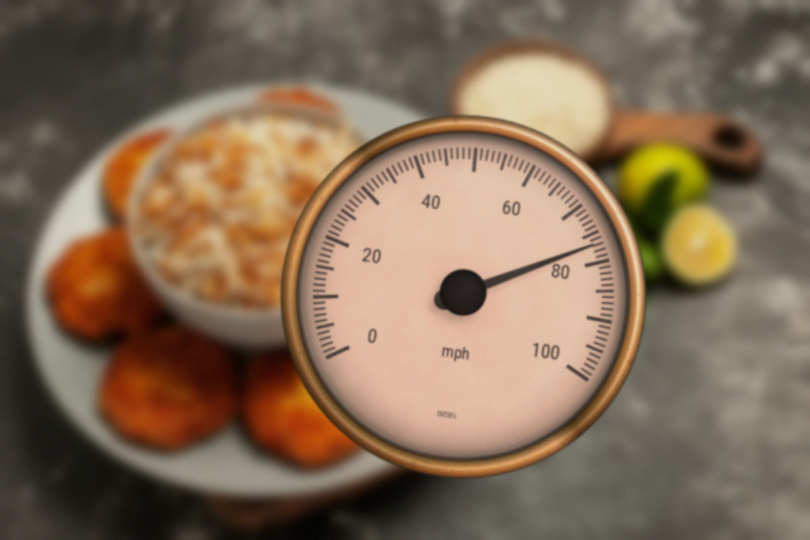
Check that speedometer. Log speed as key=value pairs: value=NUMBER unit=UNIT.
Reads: value=77 unit=mph
